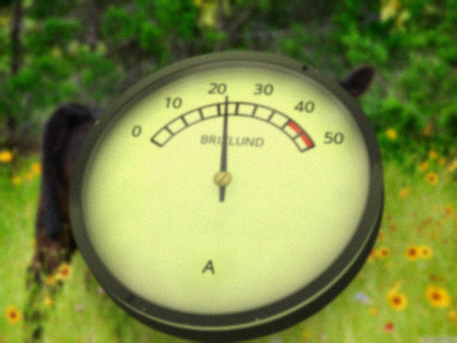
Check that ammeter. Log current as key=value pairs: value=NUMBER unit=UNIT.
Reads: value=22.5 unit=A
